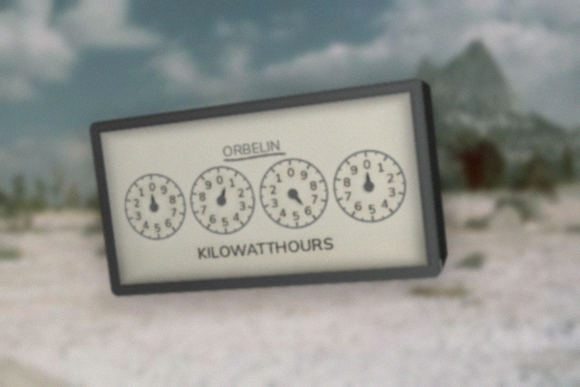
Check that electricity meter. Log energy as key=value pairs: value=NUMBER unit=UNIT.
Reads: value=60 unit=kWh
